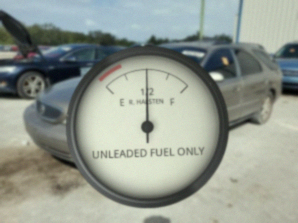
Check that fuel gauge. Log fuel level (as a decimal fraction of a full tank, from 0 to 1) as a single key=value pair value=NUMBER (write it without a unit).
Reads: value=0.5
